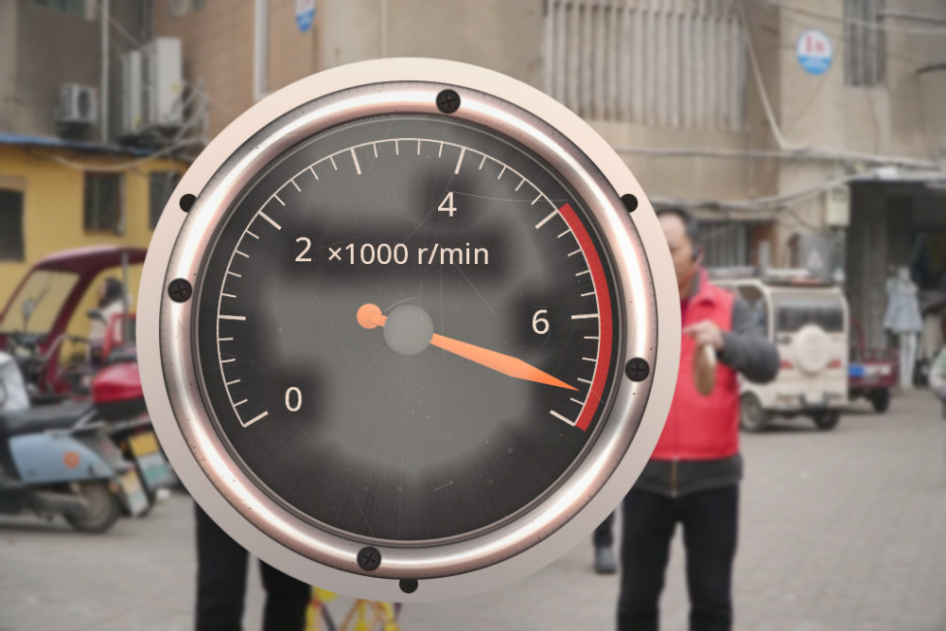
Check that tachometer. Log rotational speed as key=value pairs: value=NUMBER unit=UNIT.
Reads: value=6700 unit=rpm
